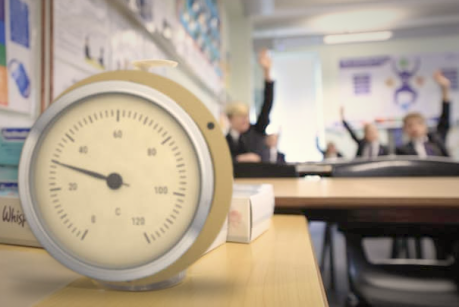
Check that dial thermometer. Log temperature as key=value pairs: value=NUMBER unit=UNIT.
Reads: value=30 unit=°C
